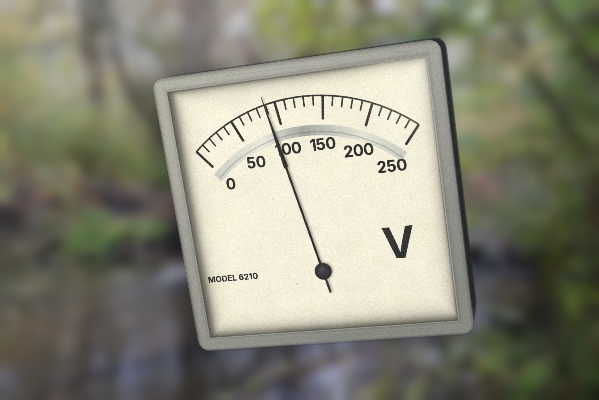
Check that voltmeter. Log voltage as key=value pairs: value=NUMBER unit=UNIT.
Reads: value=90 unit=V
